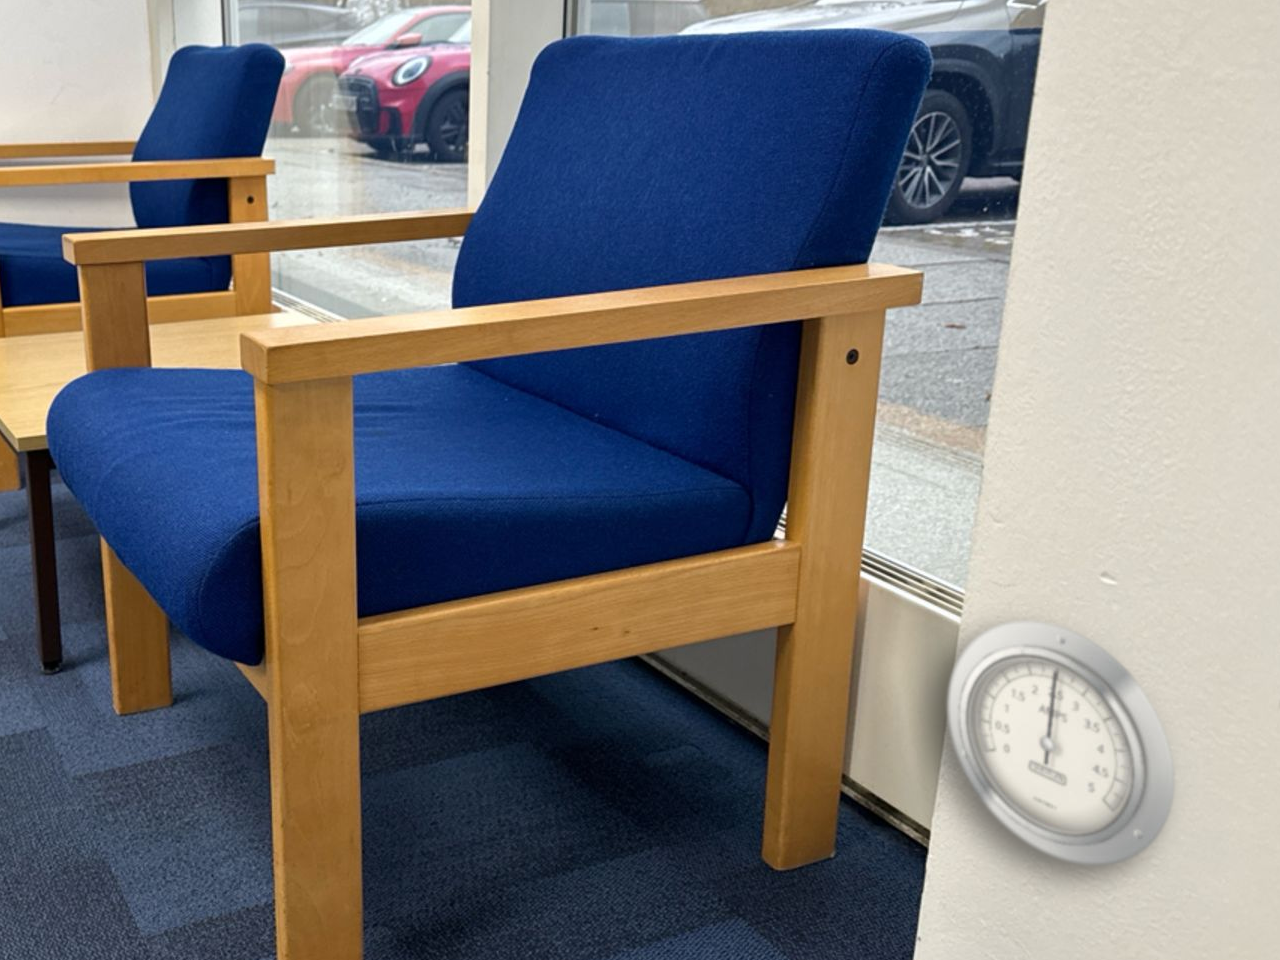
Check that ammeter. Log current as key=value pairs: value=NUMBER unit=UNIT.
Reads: value=2.5 unit=A
